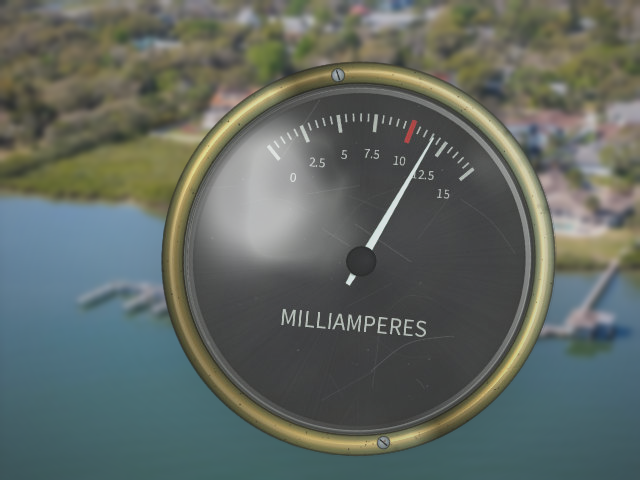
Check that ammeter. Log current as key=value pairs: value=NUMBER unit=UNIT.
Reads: value=11.5 unit=mA
